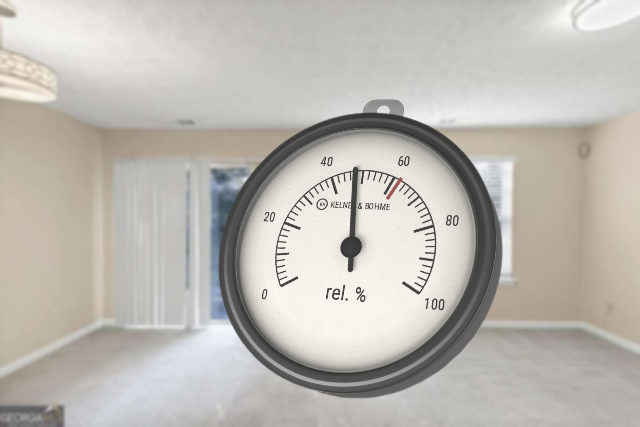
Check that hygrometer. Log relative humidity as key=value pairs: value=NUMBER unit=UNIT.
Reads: value=48 unit=%
